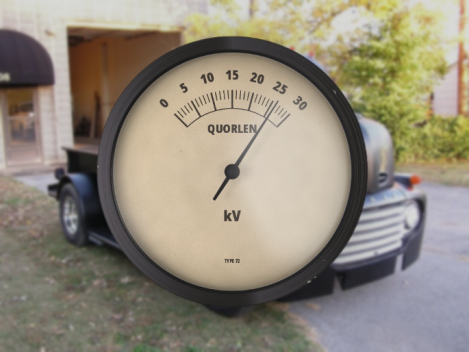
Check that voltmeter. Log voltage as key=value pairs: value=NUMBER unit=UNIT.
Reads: value=26 unit=kV
